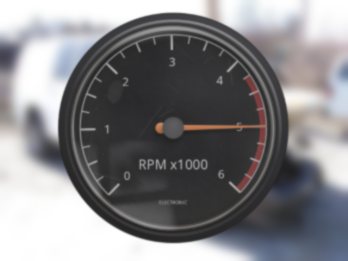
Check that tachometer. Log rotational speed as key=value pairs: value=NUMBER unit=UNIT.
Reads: value=5000 unit=rpm
